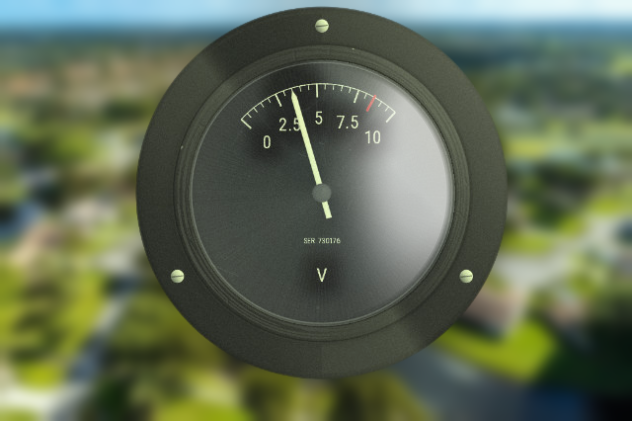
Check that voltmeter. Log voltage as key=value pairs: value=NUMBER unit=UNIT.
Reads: value=3.5 unit=V
